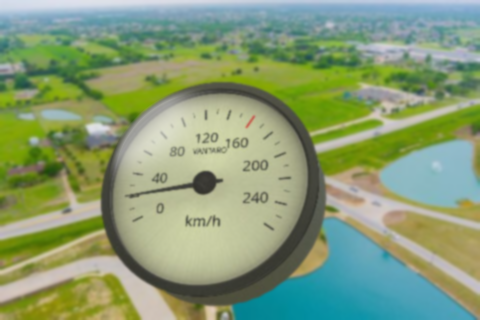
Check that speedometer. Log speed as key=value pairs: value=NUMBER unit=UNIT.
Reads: value=20 unit=km/h
